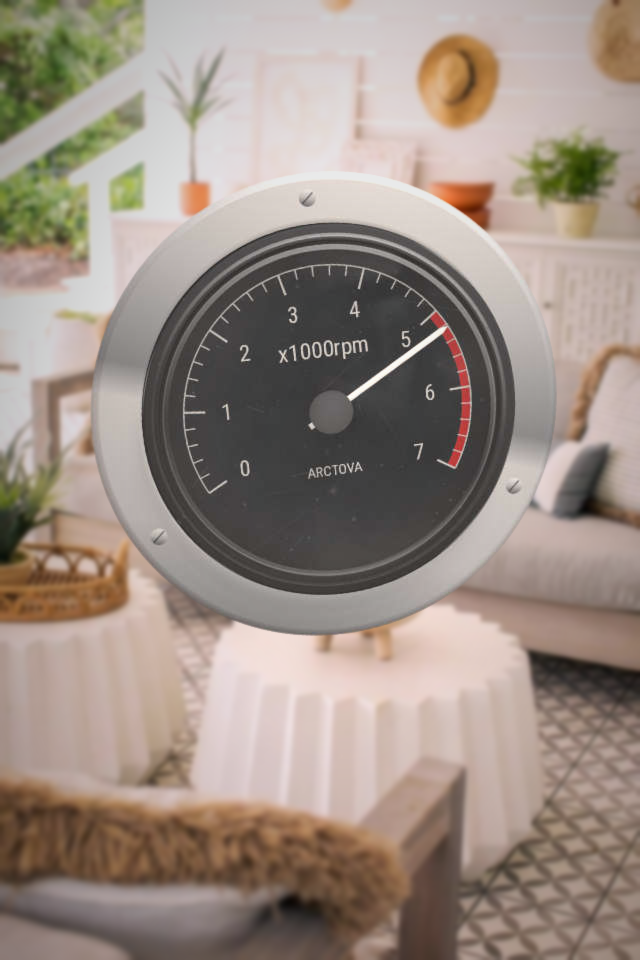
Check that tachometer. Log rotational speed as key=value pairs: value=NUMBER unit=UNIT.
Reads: value=5200 unit=rpm
